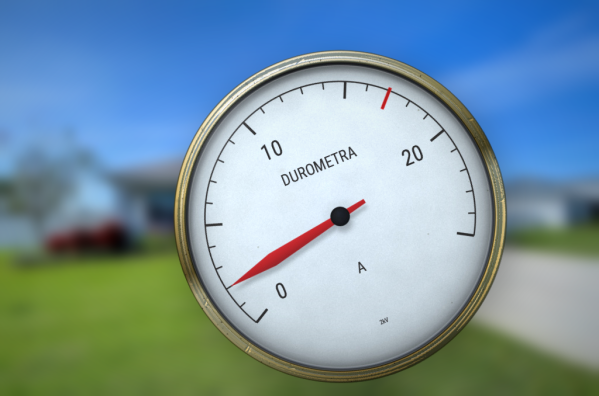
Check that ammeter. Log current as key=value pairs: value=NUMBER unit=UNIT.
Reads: value=2 unit=A
